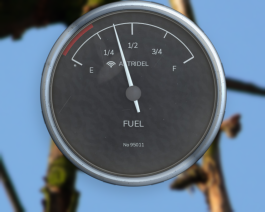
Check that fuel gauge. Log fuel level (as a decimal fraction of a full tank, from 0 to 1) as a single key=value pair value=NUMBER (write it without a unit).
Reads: value=0.375
